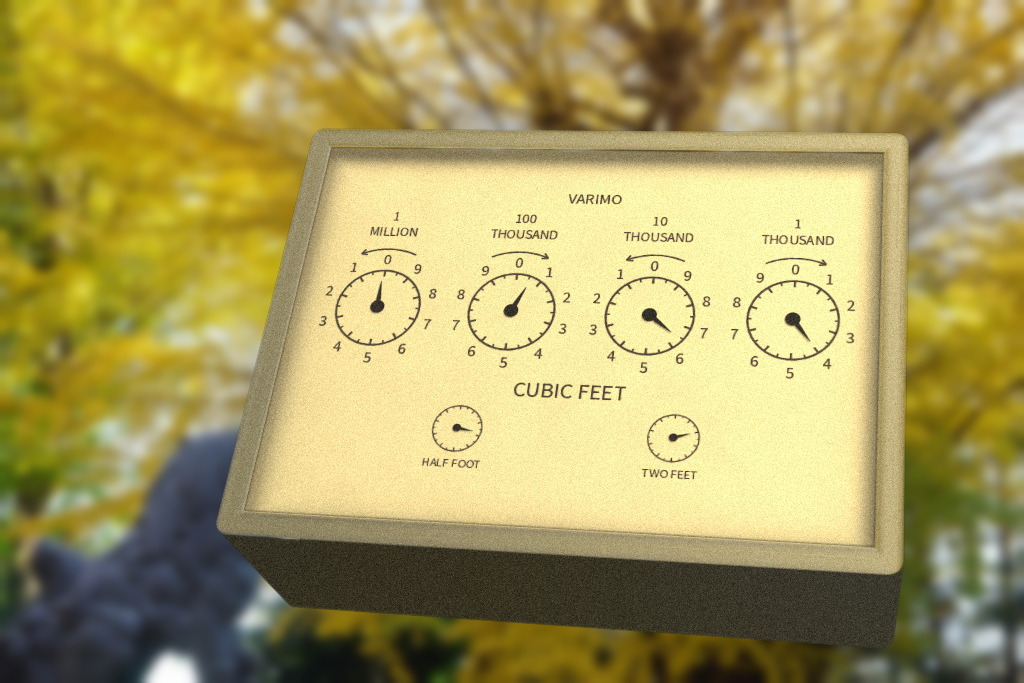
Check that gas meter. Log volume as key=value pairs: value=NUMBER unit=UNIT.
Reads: value=6400 unit=ft³
